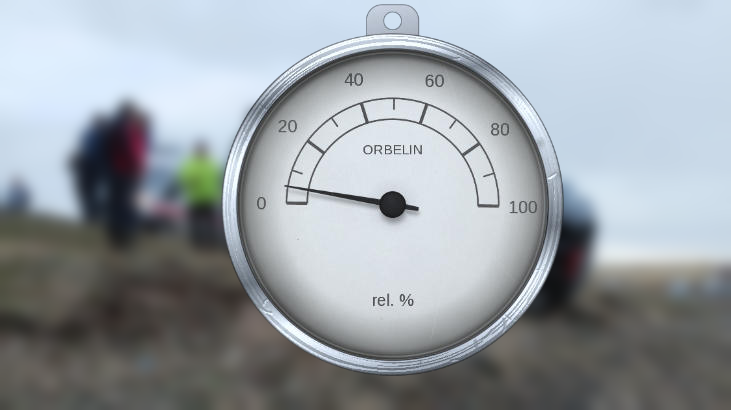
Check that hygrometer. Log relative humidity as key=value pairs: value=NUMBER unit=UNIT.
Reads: value=5 unit=%
